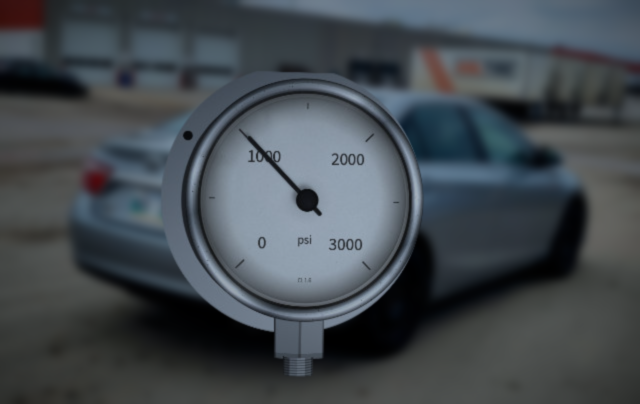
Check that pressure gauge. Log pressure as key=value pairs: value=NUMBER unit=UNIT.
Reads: value=1000 unit=psi
